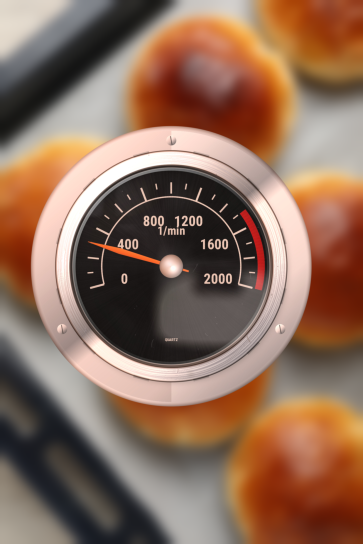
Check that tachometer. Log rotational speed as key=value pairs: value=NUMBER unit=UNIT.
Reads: value=300 unit=rpm
